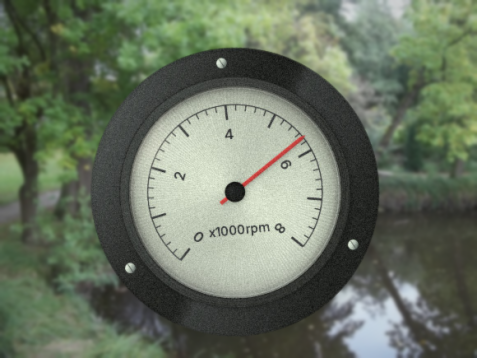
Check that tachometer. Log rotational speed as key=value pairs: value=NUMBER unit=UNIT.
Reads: value=5700 unit=rpm
